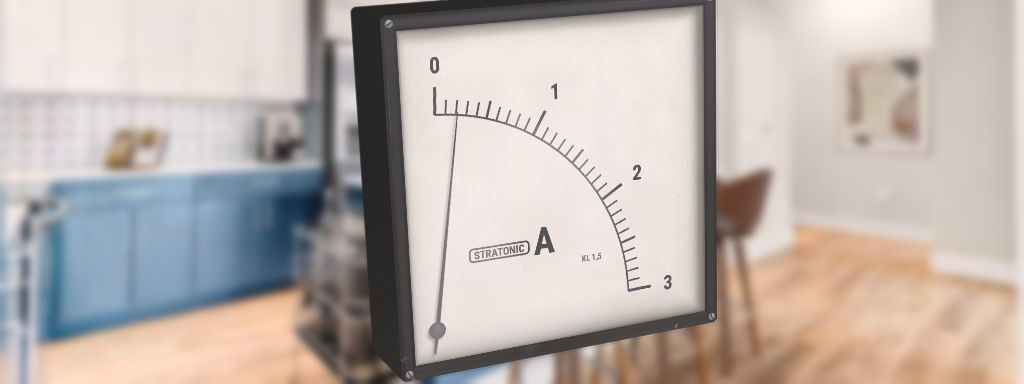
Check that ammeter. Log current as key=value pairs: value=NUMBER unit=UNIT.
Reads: value=0.2 unit=A
